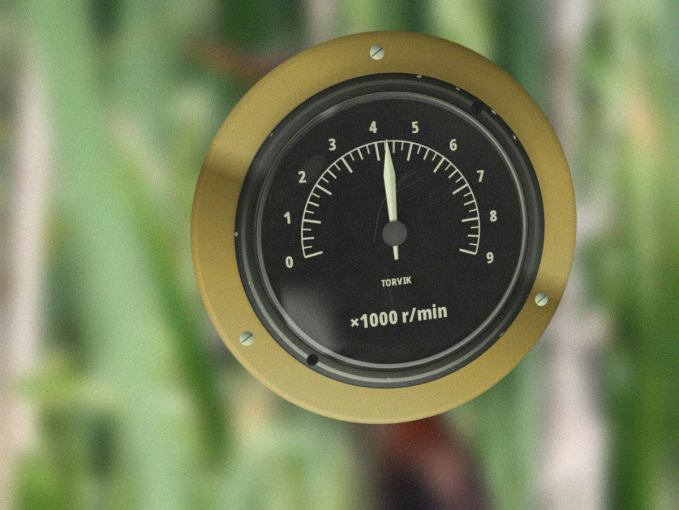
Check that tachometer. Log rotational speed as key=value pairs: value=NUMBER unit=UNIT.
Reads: value=4250 unit=rpm
